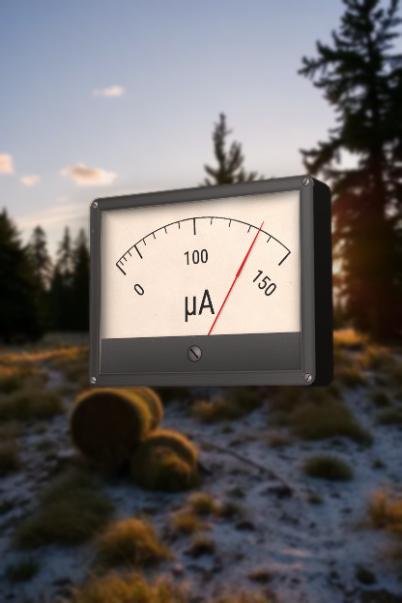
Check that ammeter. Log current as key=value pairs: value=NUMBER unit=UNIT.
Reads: value=135 unit=µA
